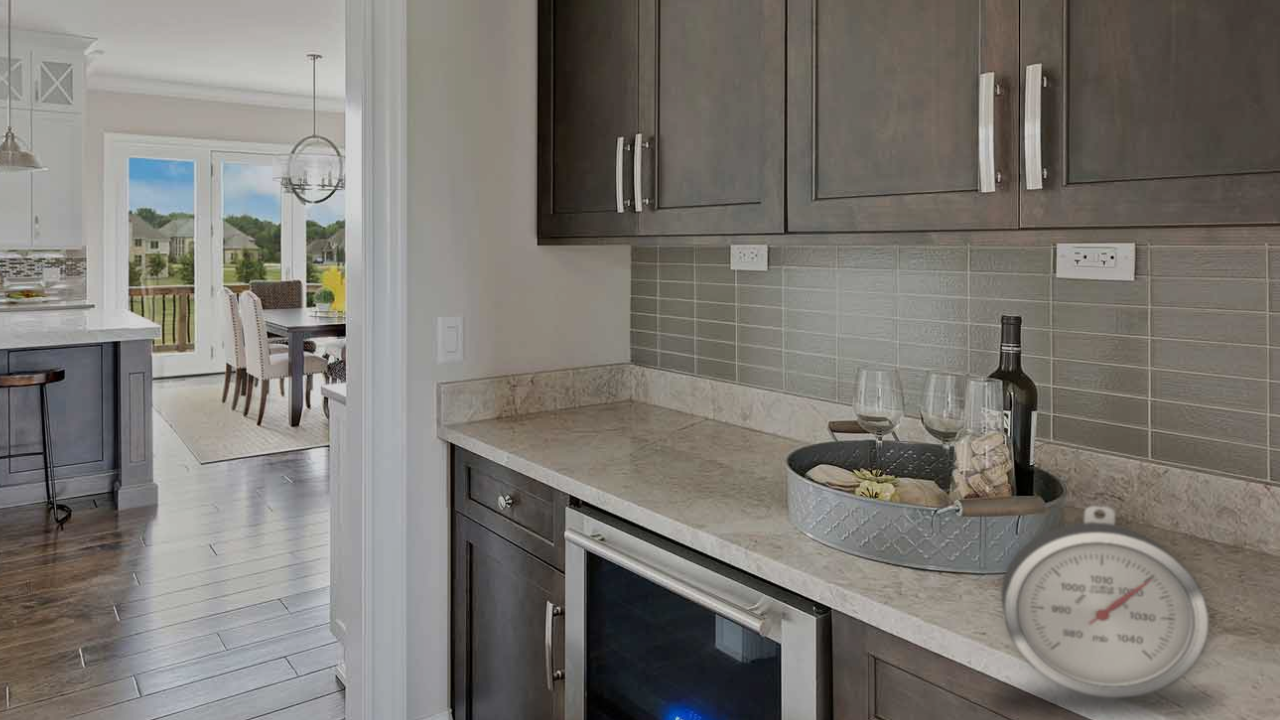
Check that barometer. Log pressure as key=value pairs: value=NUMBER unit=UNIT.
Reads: value=1020 unit=mbar
